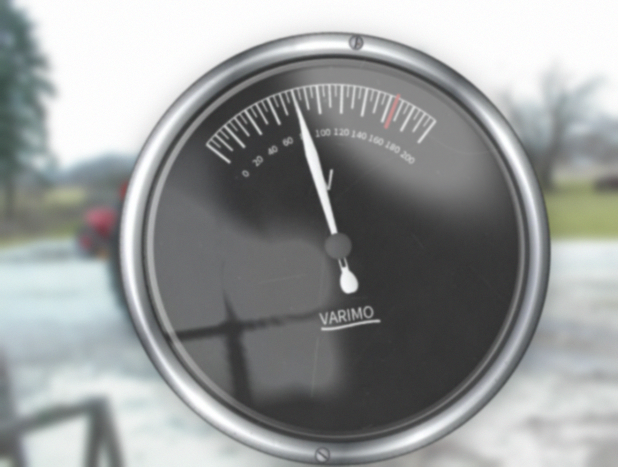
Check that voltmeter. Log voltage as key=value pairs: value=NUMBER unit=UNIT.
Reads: value=80 unit=V
